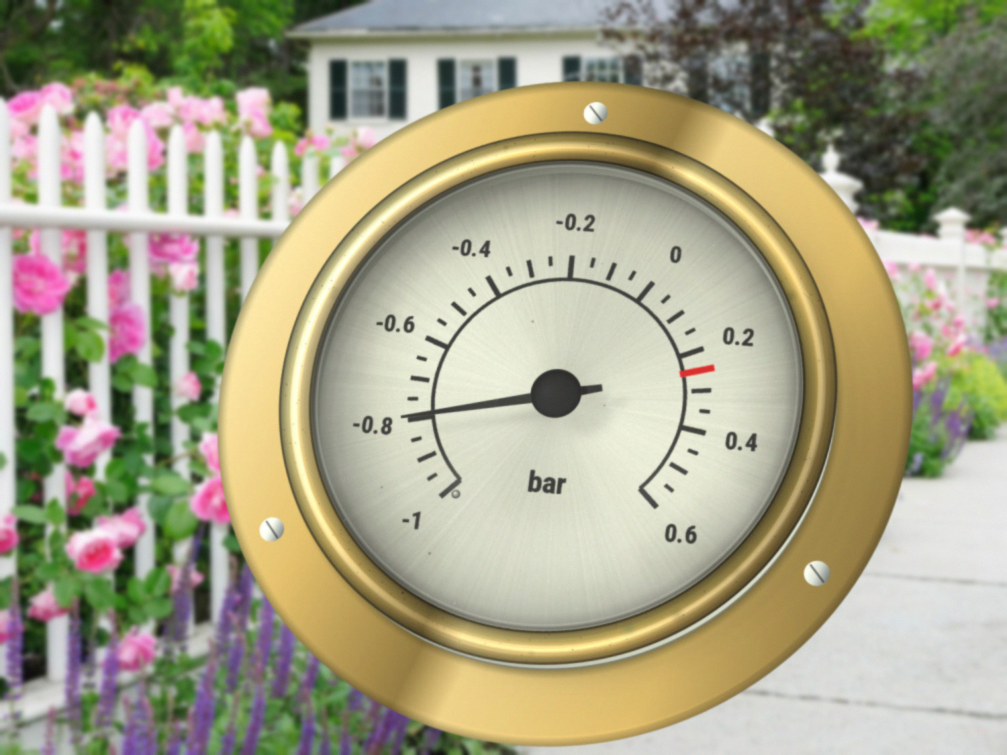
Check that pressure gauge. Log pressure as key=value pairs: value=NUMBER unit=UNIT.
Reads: value=-0.8 unit=bar
